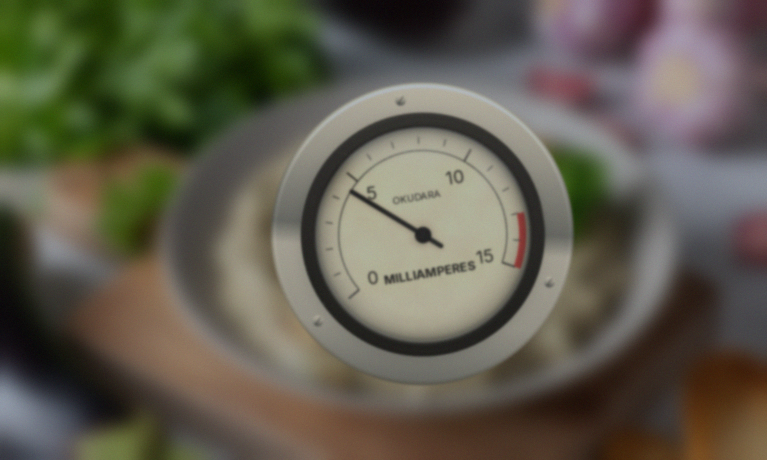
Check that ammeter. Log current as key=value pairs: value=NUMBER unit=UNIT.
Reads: value=4.5 unit=mA
